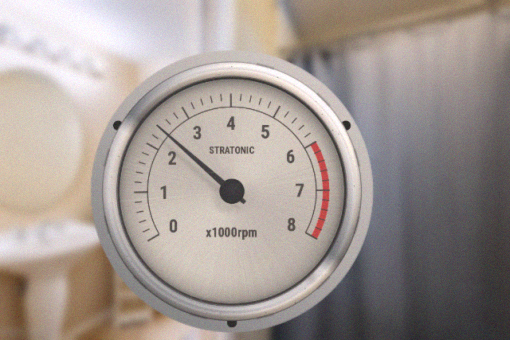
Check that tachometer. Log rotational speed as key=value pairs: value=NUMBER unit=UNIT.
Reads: value=2400 unit=rpm
